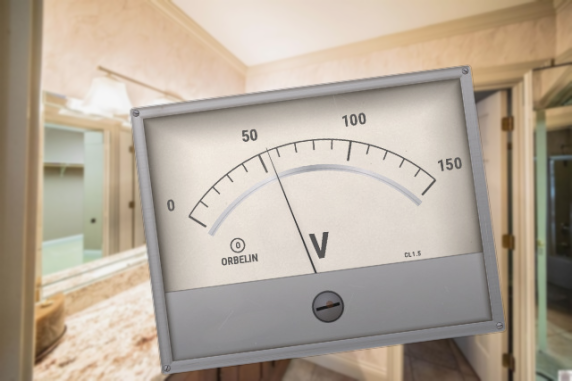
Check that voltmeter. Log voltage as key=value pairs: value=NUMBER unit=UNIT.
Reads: value=55 unit=V
